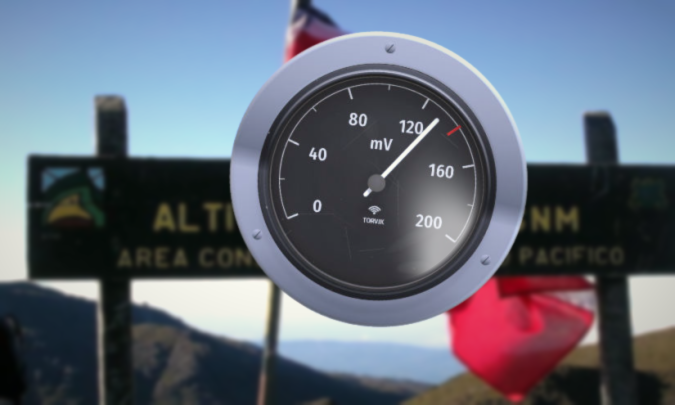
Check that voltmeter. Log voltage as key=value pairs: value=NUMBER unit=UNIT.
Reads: value=130 unit=mV
